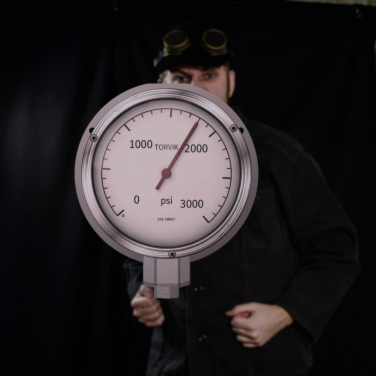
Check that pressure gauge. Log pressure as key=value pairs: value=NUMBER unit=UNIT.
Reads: value=1800 unit=psi
